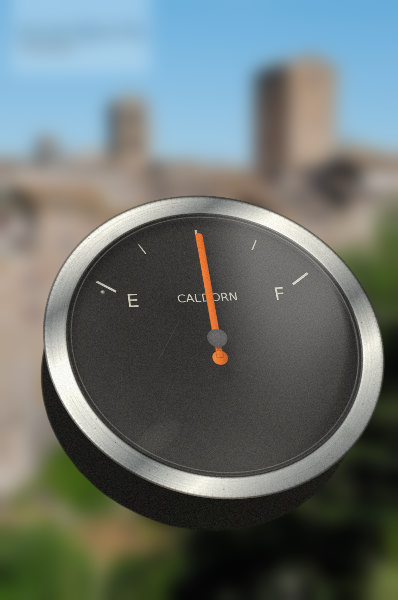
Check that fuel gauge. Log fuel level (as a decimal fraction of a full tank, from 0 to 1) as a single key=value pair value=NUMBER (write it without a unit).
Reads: value=0.5
